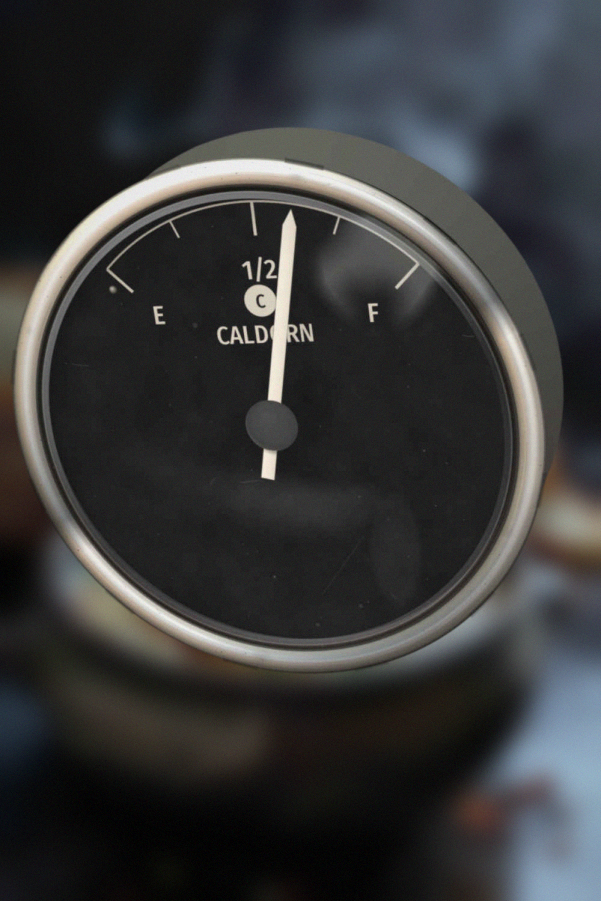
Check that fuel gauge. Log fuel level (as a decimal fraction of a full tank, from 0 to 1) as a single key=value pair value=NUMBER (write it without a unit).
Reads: value=0.625
